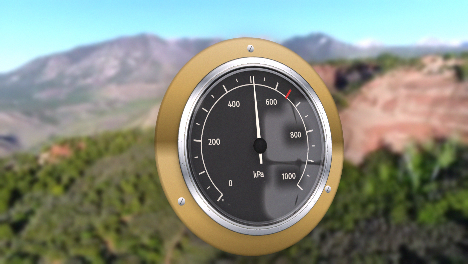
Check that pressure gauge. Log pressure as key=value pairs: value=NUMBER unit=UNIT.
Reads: value=500 unit=kPa
